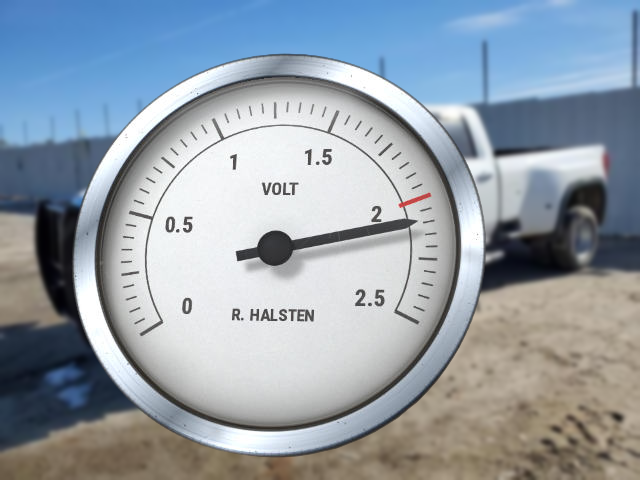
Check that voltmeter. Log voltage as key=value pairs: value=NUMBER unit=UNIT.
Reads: value=2.1 unit=V
